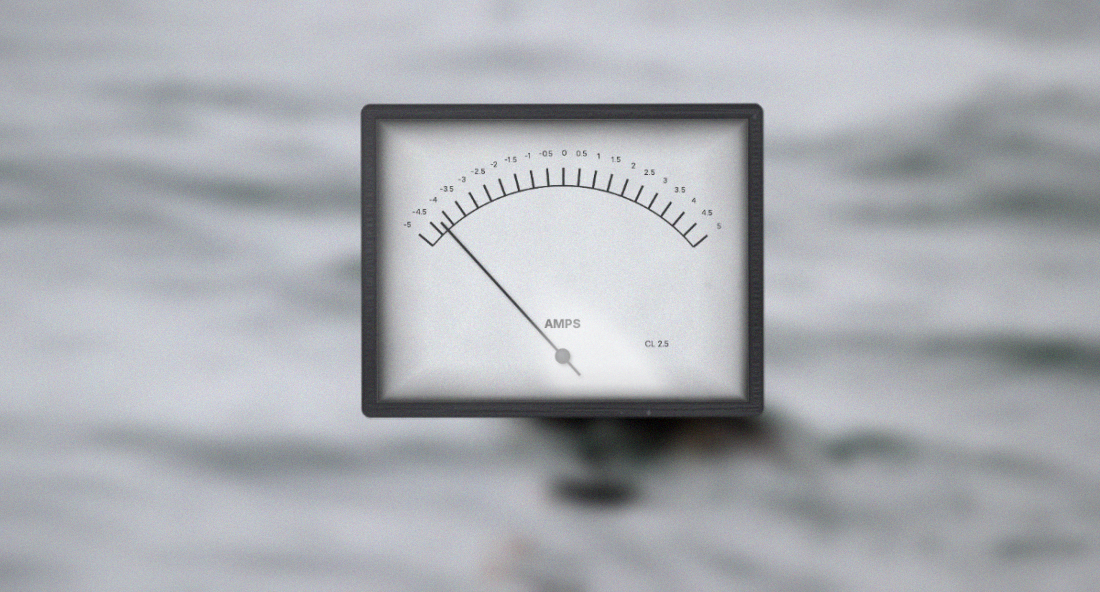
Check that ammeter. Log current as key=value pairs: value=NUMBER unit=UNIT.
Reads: value=-4.25 unit=A
